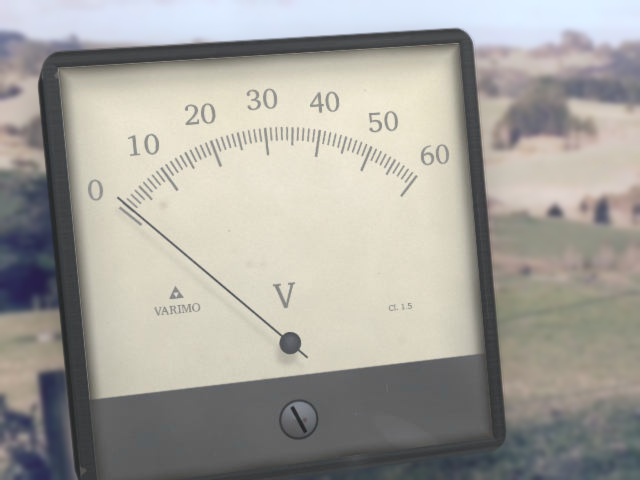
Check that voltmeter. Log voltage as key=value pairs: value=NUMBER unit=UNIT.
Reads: value=1 unit=V
